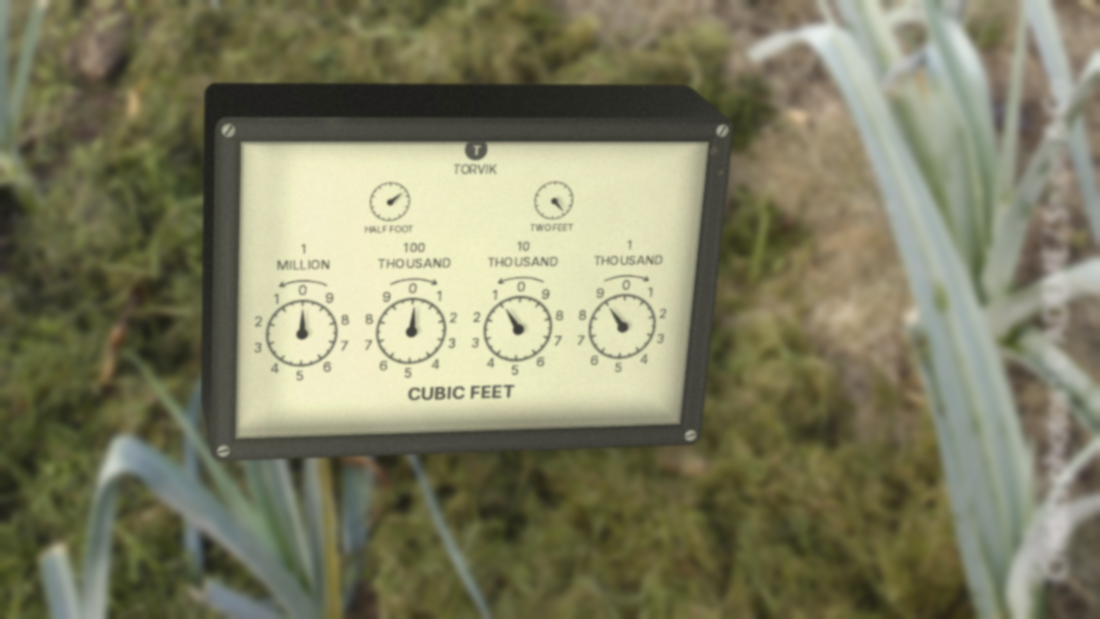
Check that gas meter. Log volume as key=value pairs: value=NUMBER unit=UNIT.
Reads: value=900 unit=ft³
